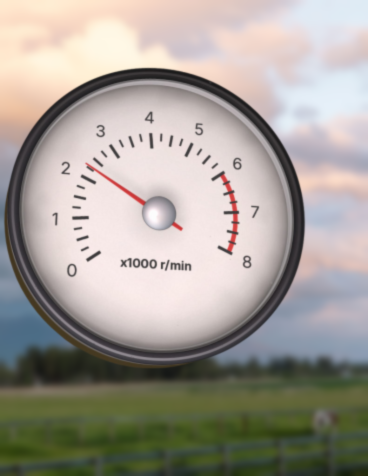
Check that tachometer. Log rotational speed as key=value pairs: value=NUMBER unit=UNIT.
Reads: value=2250 unit=rpm
